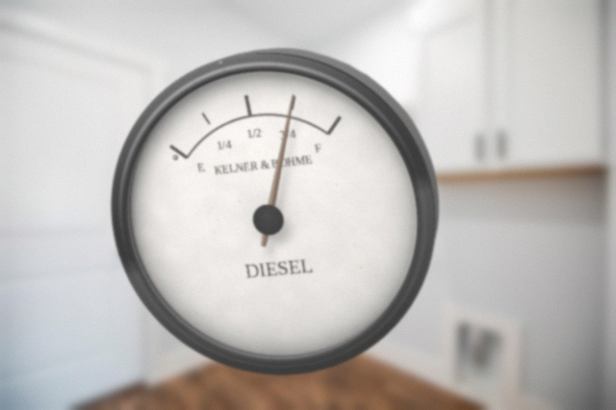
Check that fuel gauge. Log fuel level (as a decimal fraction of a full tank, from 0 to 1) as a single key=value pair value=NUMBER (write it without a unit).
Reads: value=0.75
